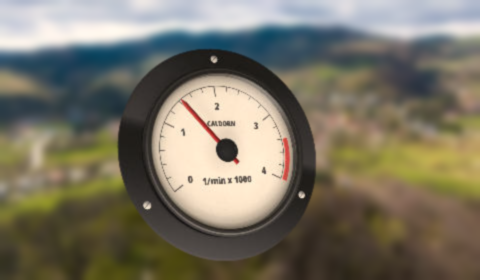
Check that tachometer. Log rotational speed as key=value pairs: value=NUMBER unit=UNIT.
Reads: value=1400 unit=rpm
